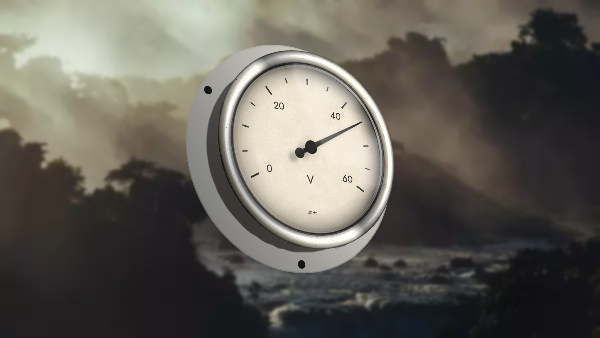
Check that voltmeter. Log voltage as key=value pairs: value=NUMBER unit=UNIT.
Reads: value=45 unit=V
